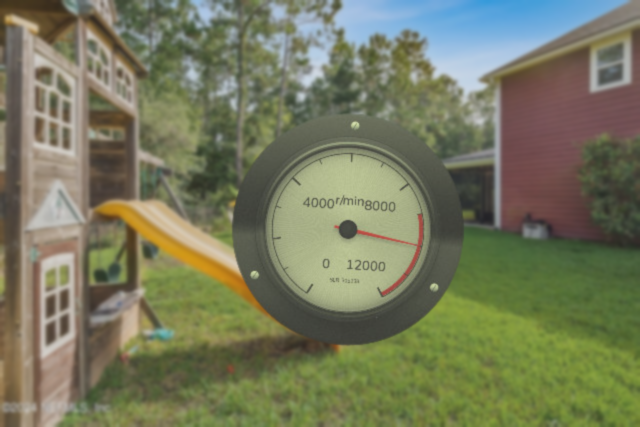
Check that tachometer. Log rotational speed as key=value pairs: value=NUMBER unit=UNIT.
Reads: value=10000 unit=rpm
